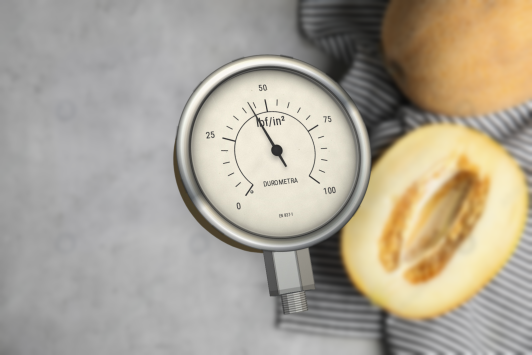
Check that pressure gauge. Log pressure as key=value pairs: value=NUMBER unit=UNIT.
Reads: value=42.5 unit=psi
